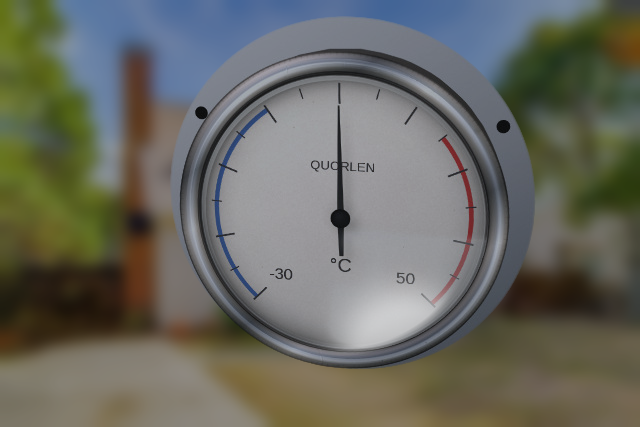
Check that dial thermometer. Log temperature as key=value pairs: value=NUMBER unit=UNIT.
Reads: value=10 unit=°C
